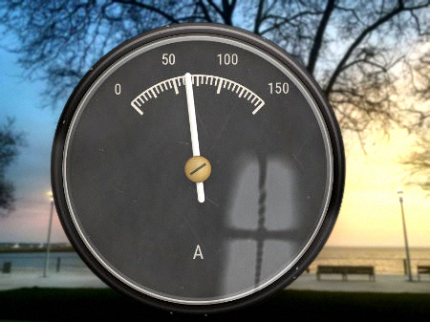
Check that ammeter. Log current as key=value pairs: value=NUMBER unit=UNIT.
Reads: value=65 unit=A
